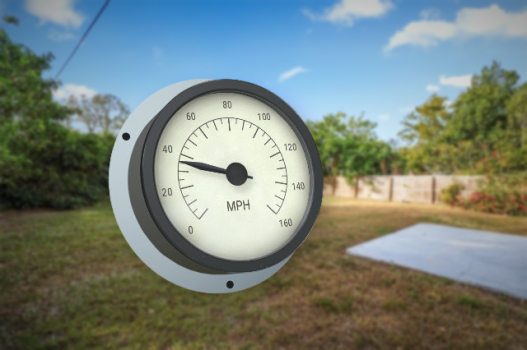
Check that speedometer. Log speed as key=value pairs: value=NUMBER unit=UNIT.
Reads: value=35 unit=mph
